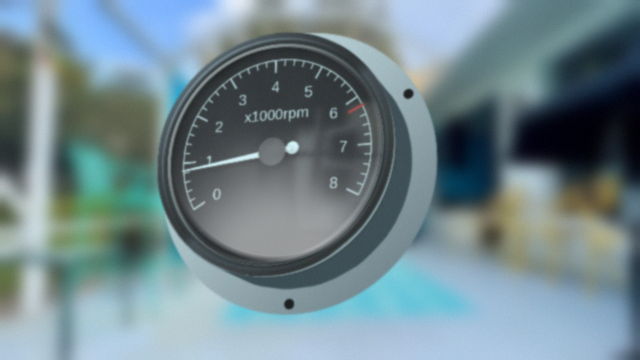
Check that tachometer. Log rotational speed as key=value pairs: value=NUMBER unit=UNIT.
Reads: value=800 unit=rpm
